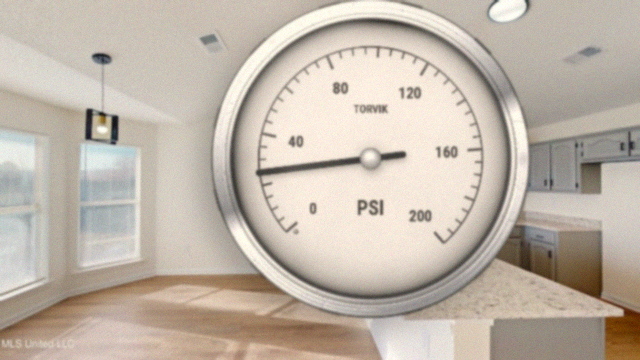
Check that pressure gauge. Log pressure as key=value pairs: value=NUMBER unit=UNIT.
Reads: value=25 unit=psi
